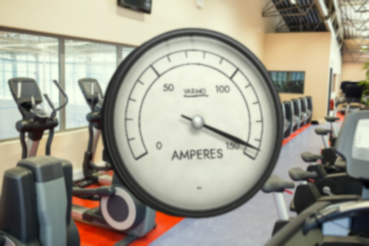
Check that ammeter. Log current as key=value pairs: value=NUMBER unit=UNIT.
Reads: value=145 unit=A
